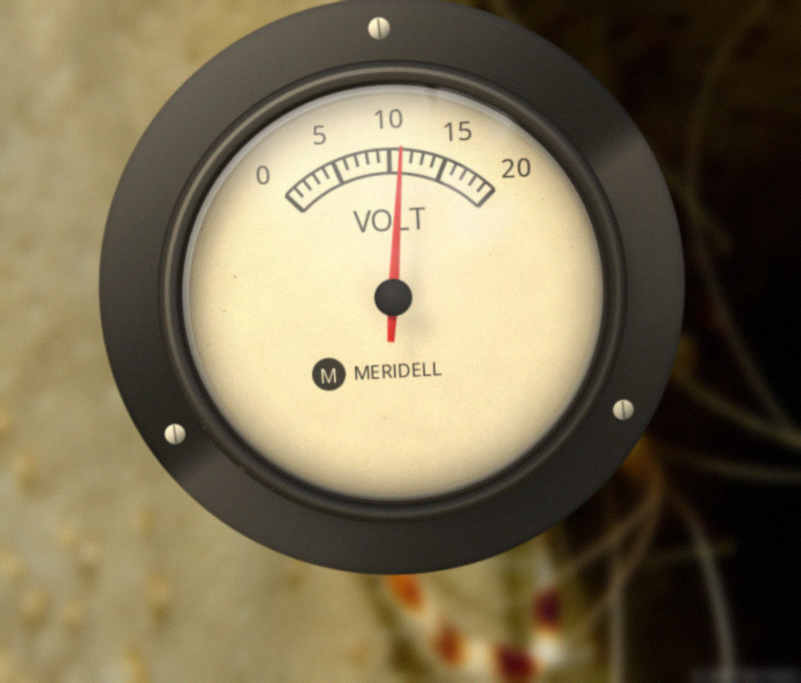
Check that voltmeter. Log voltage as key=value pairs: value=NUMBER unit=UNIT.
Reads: value=11 unit=V
